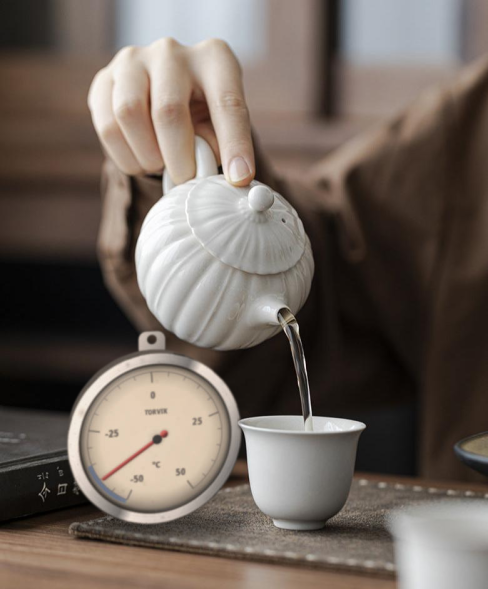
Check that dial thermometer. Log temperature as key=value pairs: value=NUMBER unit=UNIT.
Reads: value=-40 unit=°C
